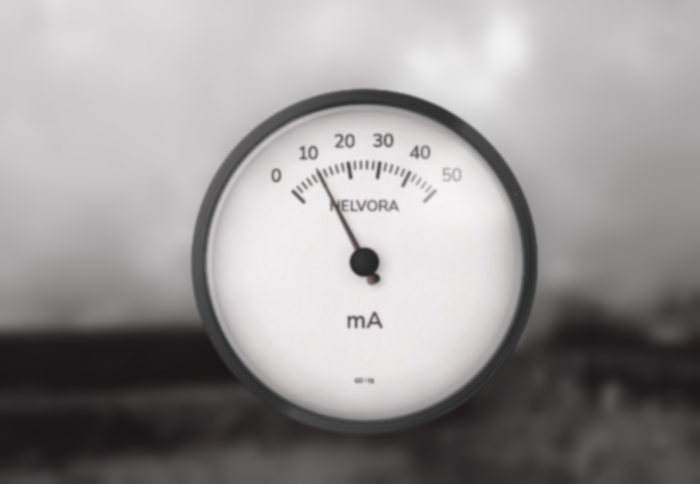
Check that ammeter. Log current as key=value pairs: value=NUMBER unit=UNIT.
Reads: value=10 unit=mA
